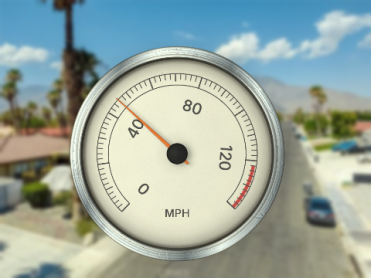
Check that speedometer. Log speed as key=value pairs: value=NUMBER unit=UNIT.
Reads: value=46 unit=mph
